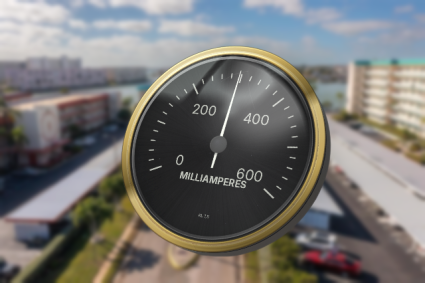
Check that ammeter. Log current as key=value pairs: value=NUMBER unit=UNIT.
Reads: value=300 unit=mA
